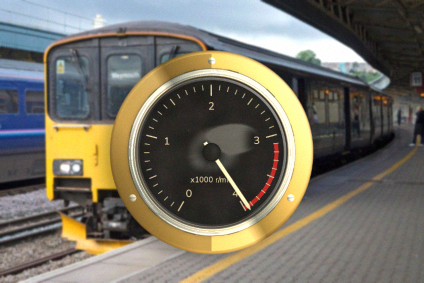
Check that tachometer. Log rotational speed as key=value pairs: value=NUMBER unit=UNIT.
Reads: value=3950 unit=rpm
